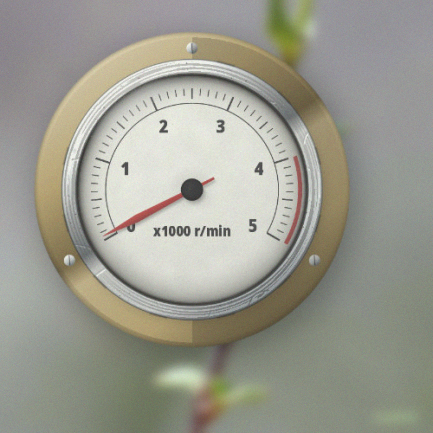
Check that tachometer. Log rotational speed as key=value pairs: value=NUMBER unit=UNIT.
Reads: value=50 unit=rpm
